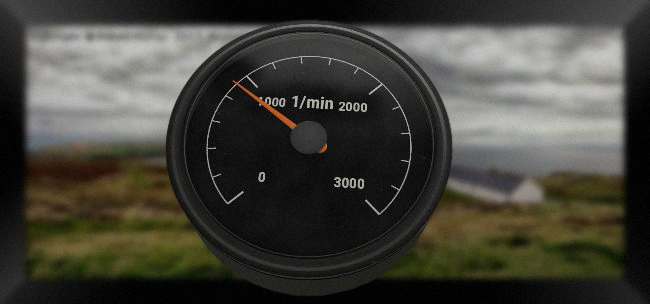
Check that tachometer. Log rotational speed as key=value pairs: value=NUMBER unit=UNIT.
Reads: value=900 unit=rpm
